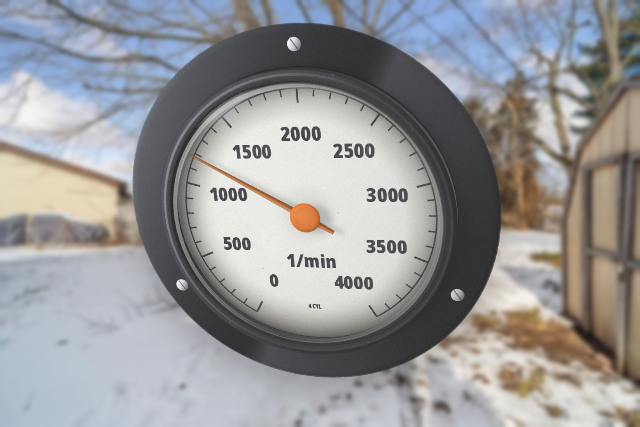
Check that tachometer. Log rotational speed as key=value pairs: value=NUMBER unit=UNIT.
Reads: value=1200 unit=rpm
